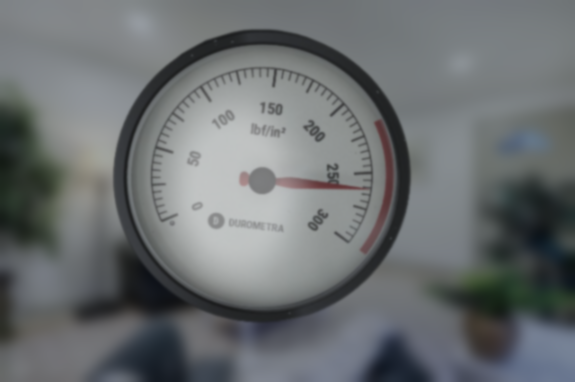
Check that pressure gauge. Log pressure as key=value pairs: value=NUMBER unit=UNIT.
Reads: value=260 unit=psi
